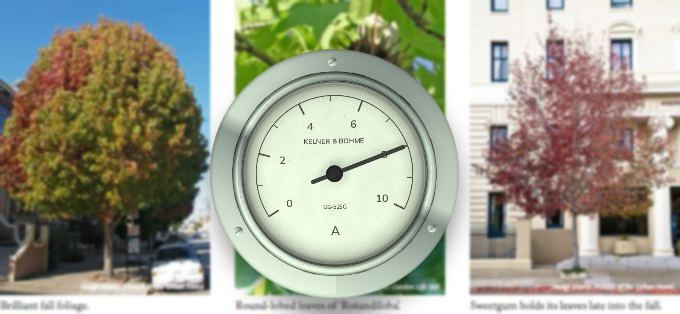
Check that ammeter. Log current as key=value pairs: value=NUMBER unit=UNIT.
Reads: value=8 unit=A
